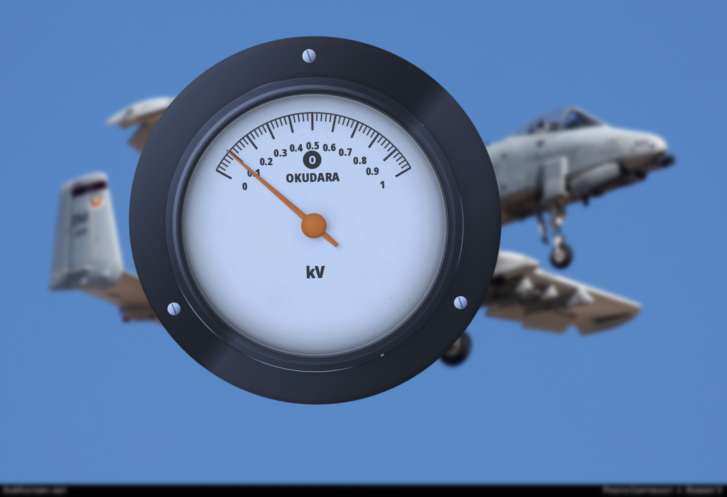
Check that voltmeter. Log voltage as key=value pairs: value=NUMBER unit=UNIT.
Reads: value=0.1 unit=kV
